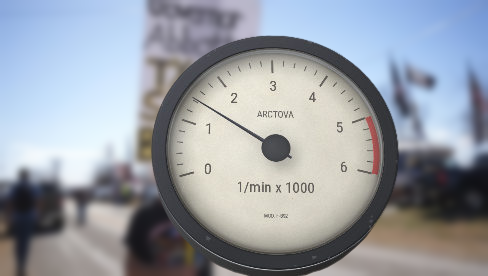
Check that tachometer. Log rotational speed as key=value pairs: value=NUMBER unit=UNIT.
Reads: value=1400 unit=rpm
